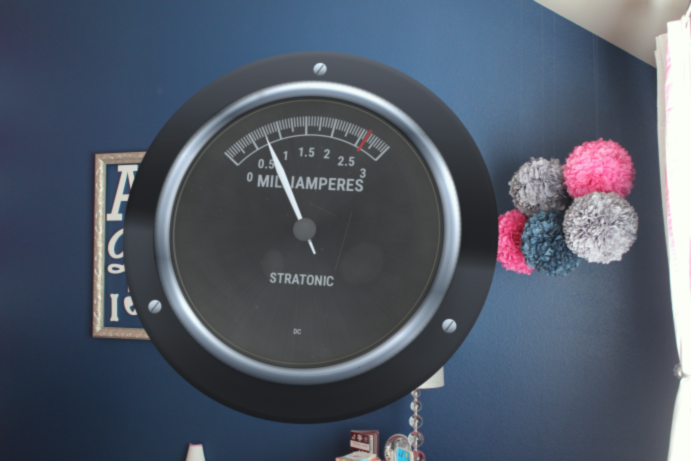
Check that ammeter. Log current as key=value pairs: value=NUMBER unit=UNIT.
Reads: value=0.75 unit=mA
